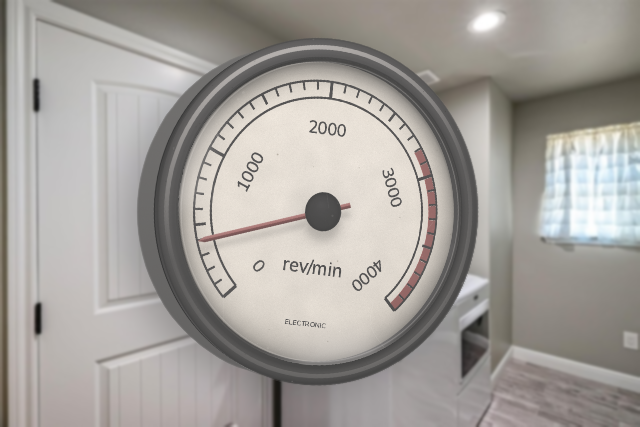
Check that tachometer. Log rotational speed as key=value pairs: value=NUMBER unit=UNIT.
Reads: value=400 unit=rpm
